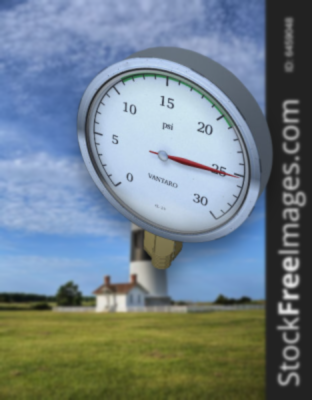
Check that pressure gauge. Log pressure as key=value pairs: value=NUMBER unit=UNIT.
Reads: value=25 unit=psi
